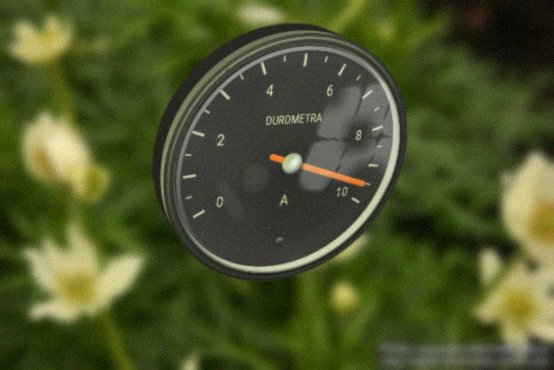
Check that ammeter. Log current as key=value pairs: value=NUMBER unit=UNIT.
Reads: value=9.5 unit=A
